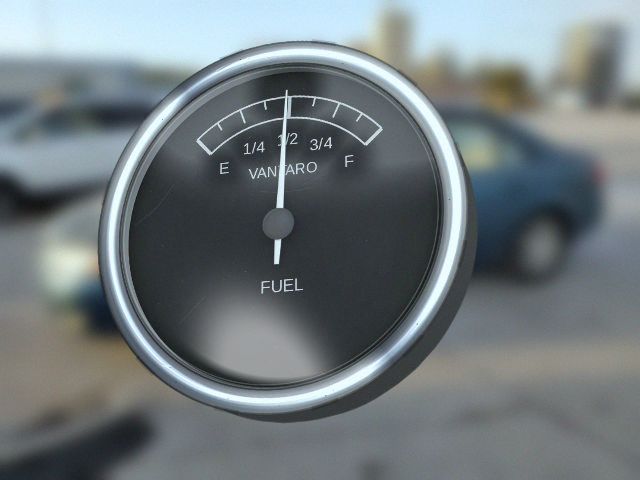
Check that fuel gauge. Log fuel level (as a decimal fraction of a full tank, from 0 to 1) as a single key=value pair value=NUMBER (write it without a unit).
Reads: value=0.5
